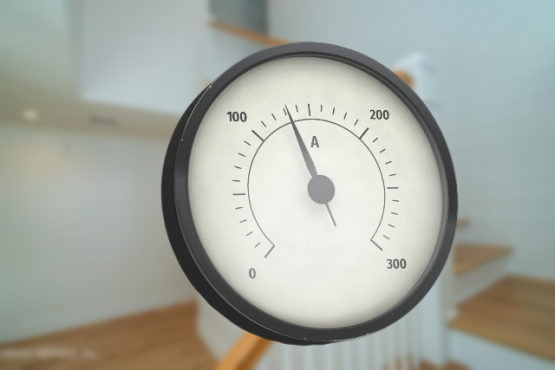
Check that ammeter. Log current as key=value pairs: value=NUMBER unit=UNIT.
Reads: value=130 unit=A
